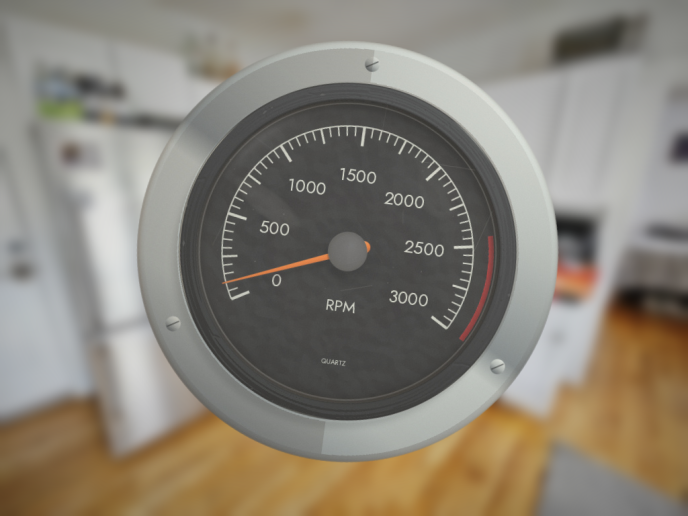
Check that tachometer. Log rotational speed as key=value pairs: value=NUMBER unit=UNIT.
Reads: value=100 unit=rpm
